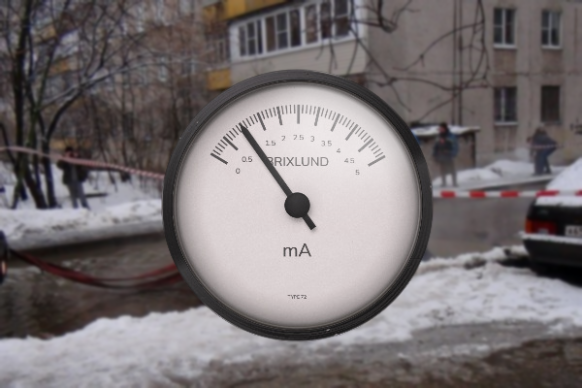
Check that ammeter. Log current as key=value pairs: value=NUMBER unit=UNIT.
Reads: value=1 unit=mA
